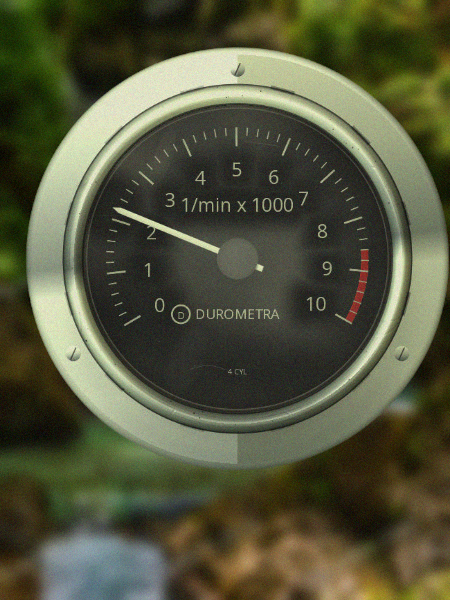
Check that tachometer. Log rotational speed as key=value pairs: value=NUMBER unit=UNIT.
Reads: value=2200 unit=rpm
